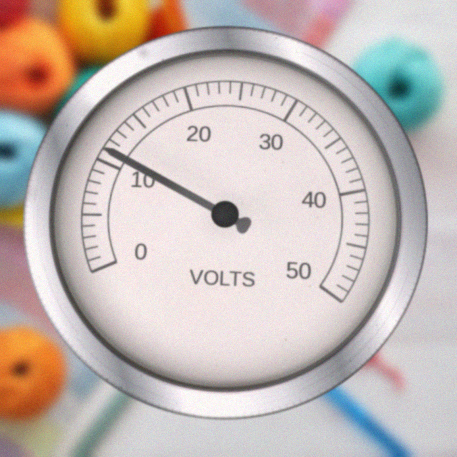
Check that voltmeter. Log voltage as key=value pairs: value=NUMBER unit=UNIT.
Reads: value=11 unit=V
